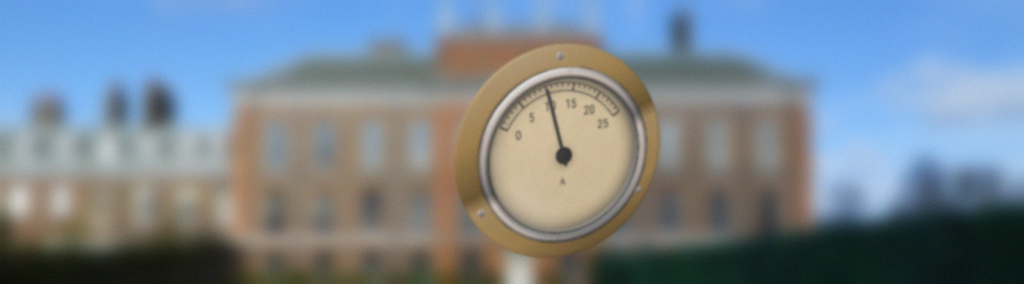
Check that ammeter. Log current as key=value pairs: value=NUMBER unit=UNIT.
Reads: value=10 unit=A
